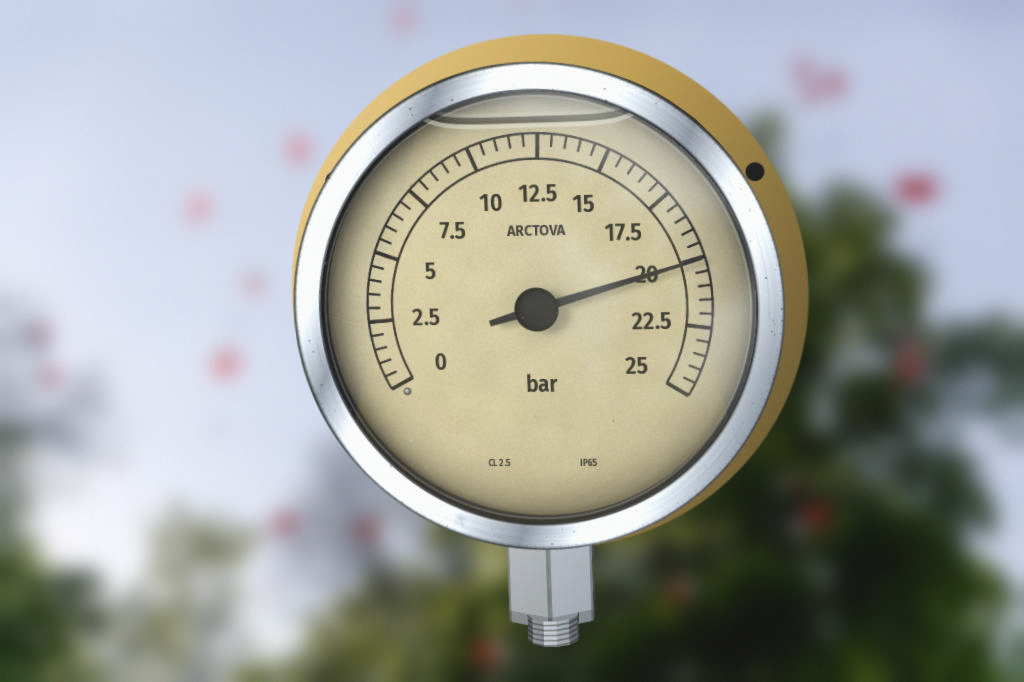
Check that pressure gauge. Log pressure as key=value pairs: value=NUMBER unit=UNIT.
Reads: value=20 unit=bar
